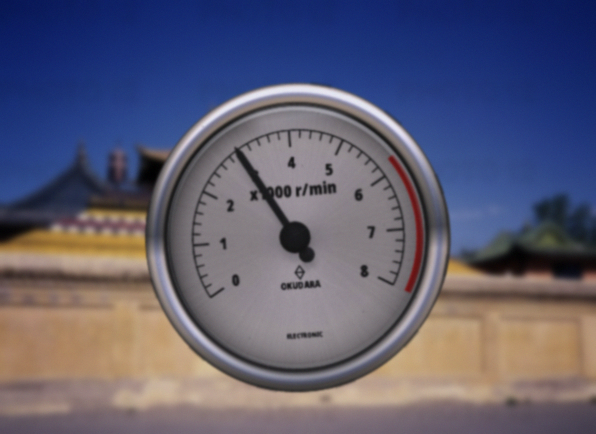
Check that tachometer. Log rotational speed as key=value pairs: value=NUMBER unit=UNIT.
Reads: value=3000 unit=rpm
